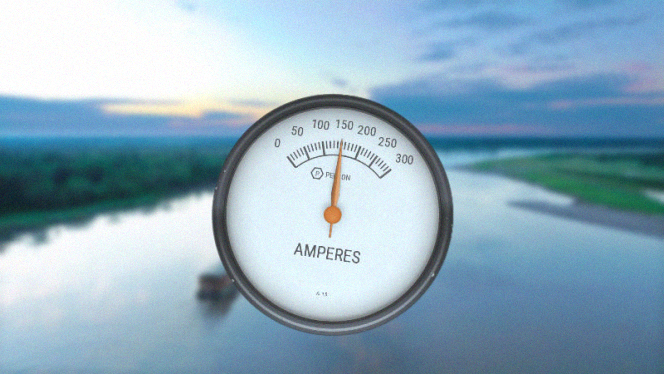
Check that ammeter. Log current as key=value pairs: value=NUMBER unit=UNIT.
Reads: value=150 unit=A
